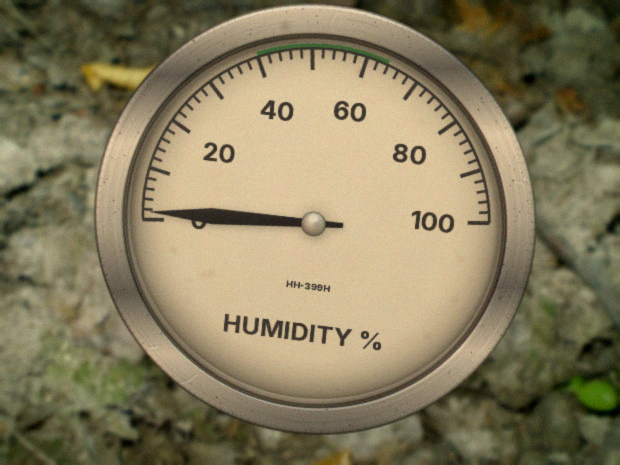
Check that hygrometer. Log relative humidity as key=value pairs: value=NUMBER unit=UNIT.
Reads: value=2 unit=%
